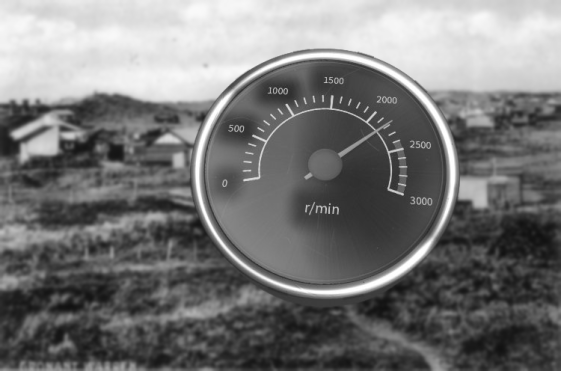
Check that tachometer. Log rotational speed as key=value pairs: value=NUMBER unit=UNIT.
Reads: value=2200 unit=rpm
